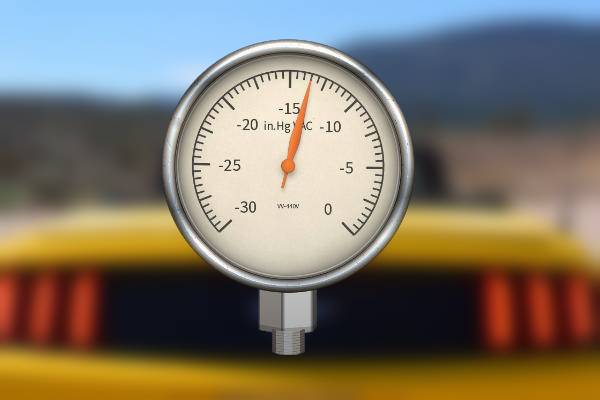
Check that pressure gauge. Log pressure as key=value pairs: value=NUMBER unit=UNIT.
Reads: value=-13.5 unit=inHg
